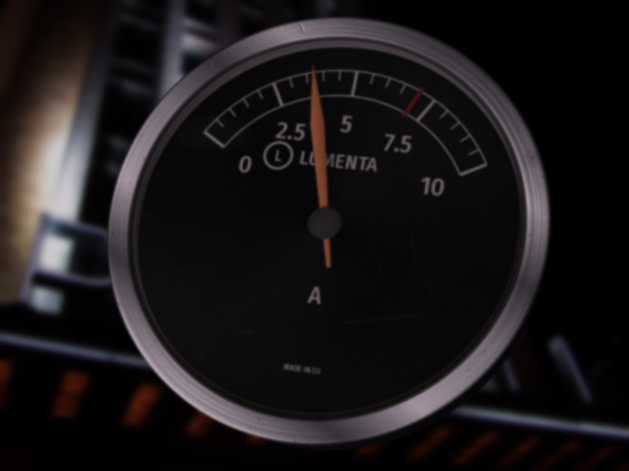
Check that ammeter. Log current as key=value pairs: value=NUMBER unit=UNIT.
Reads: value=3.75 unit=A
